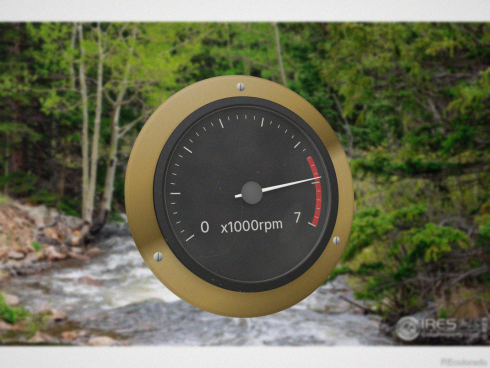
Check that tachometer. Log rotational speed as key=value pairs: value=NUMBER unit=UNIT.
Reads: value=5900 unit=rpm
